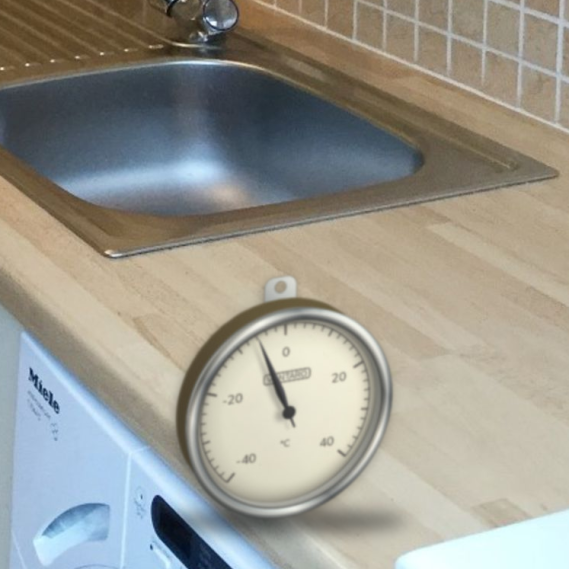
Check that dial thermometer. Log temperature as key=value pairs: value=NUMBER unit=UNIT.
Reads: value=-6 unit=°C
